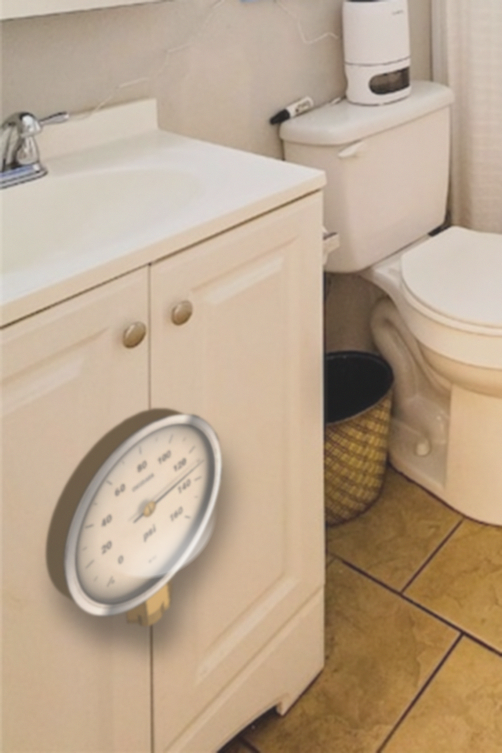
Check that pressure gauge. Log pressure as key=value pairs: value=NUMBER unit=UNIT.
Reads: value=130 unit=psi
